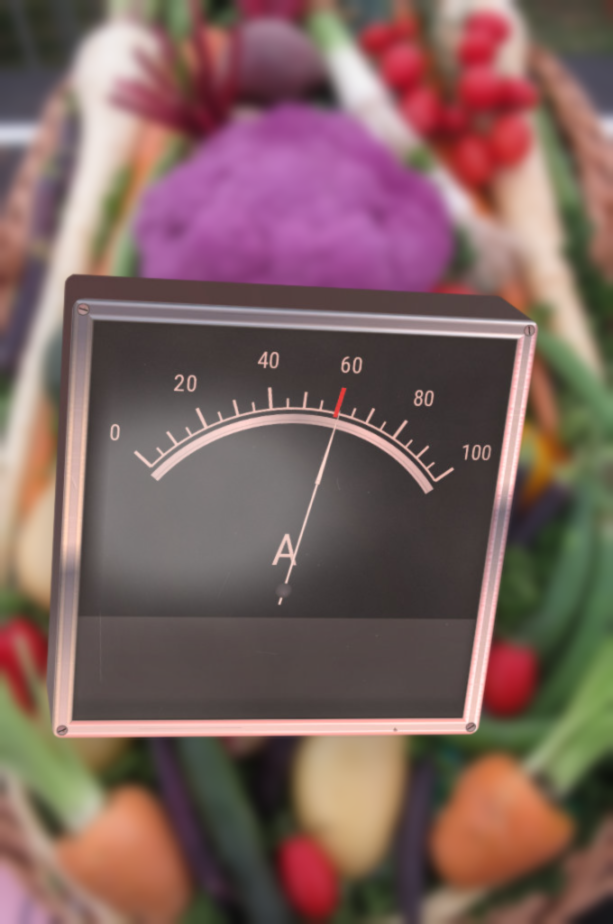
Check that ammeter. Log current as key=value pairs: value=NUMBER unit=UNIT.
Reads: value=60 unit=A
